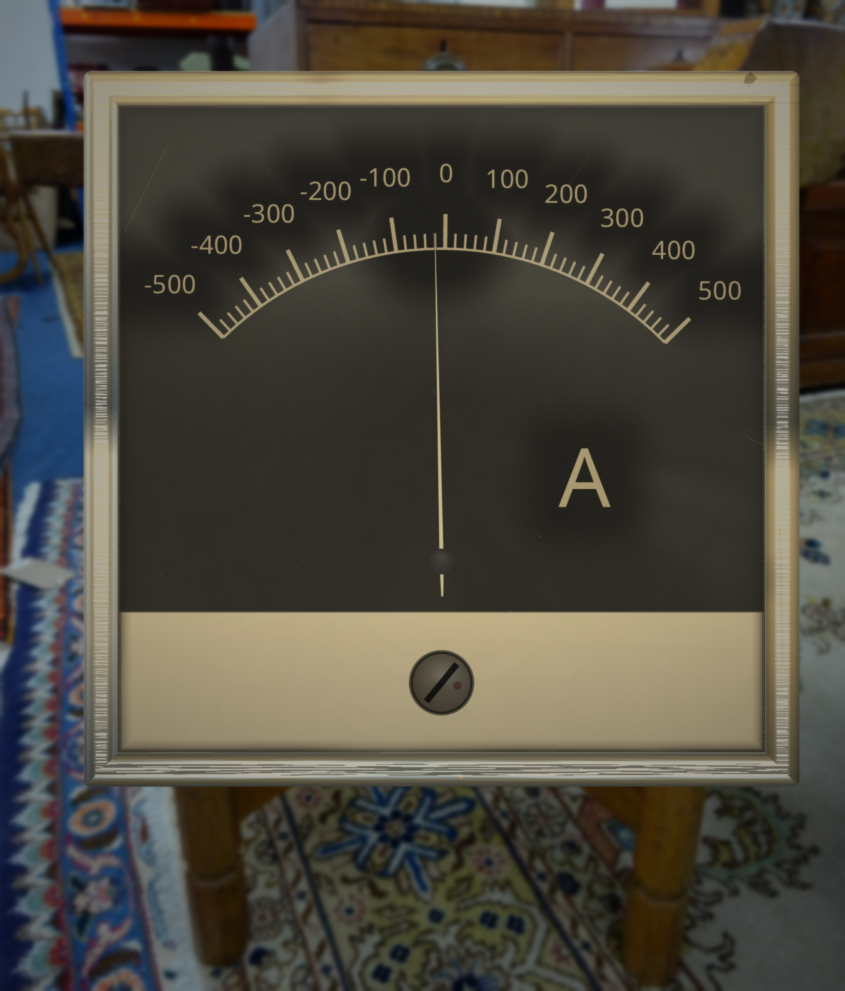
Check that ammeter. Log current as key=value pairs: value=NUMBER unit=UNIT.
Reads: value=-20 unit=A
